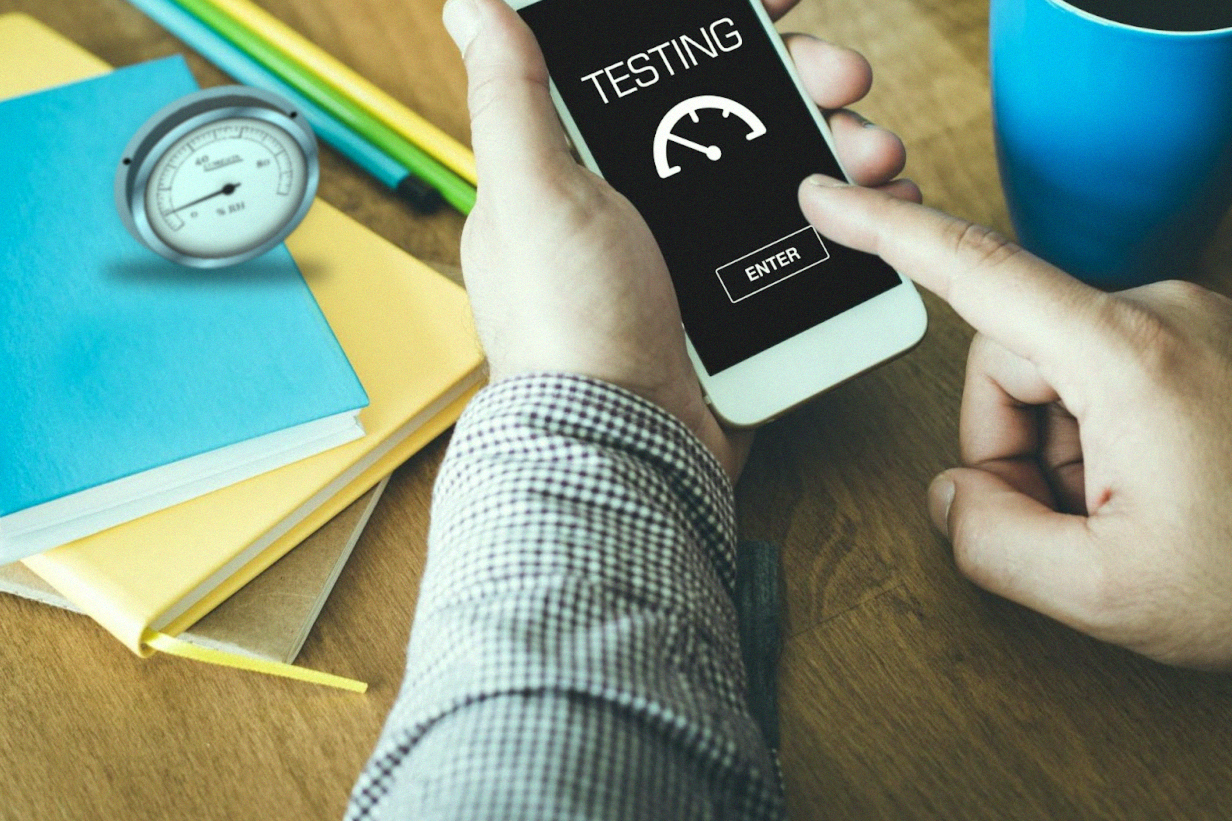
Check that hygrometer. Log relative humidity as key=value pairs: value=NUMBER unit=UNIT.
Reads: value=10 unit=%
